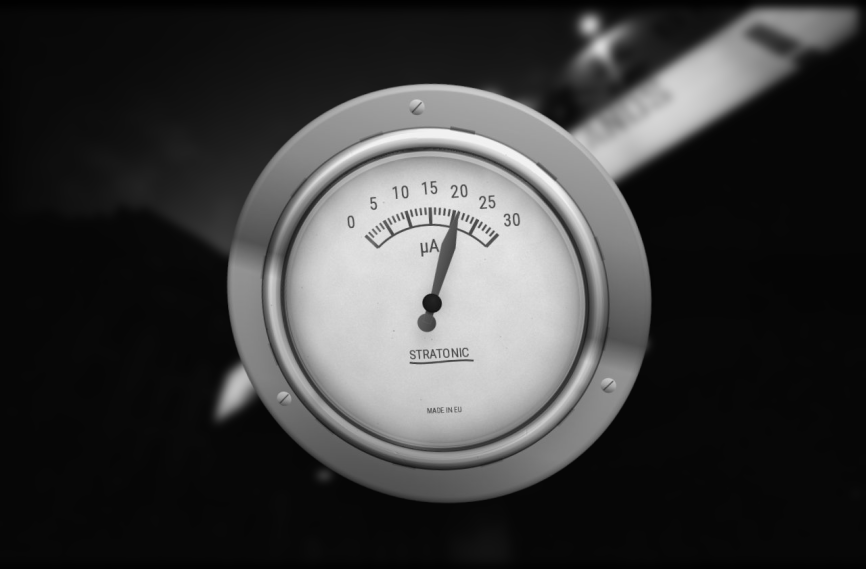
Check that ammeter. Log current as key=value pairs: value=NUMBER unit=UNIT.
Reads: value=21 unit=µA
